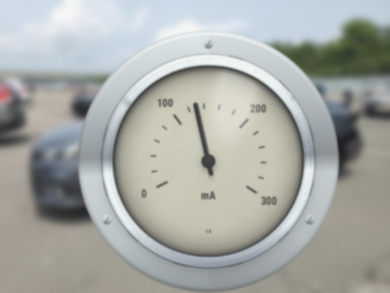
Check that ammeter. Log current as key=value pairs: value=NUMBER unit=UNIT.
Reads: value=130 unit=mA
